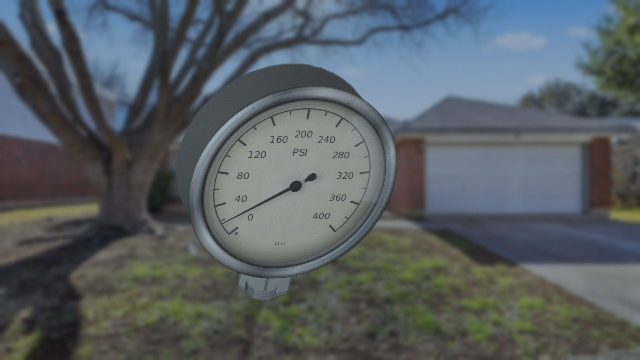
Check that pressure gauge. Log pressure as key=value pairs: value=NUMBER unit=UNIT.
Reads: value=20 unit=psi
